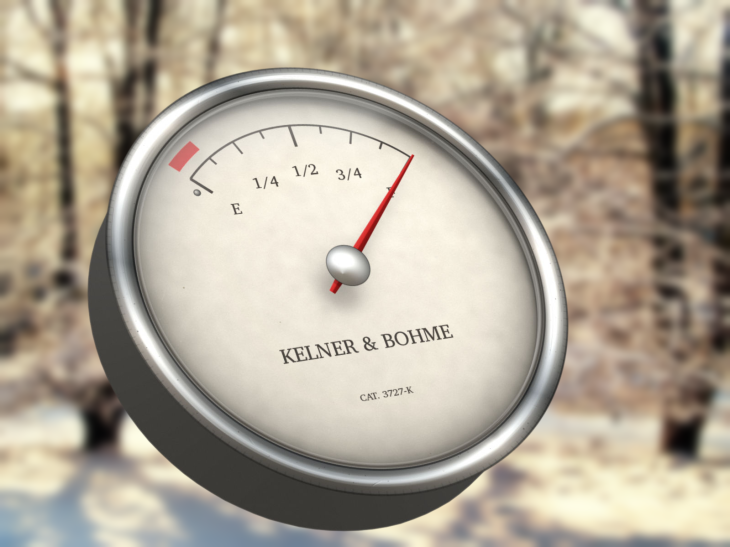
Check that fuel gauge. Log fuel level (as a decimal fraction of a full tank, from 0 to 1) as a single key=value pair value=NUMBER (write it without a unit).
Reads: value=1
